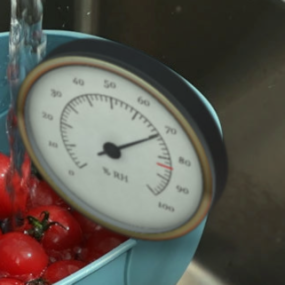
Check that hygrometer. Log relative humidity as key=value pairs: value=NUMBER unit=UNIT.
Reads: value=70 unit=%
